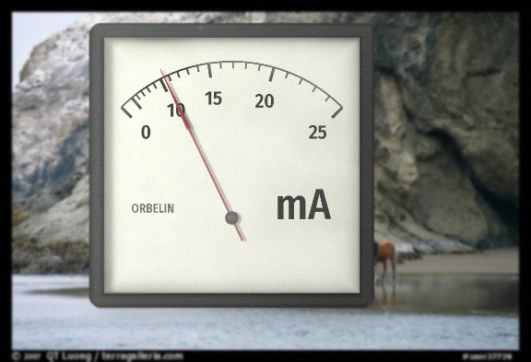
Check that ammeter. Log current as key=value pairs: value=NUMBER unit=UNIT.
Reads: value=10.5 unit=mA
